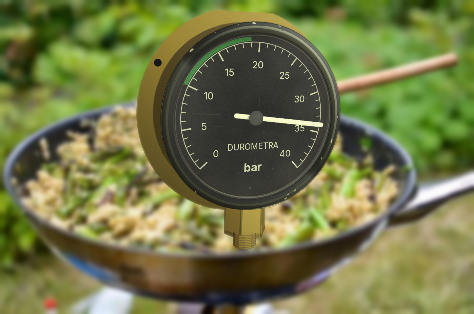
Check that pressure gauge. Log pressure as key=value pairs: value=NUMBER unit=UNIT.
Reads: value=34 unit=bar
